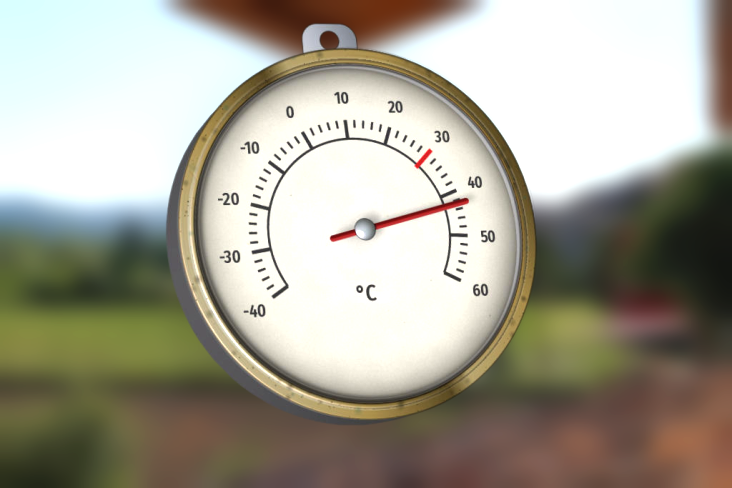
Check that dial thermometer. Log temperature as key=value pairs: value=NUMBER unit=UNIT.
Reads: value=43 unit=°C
